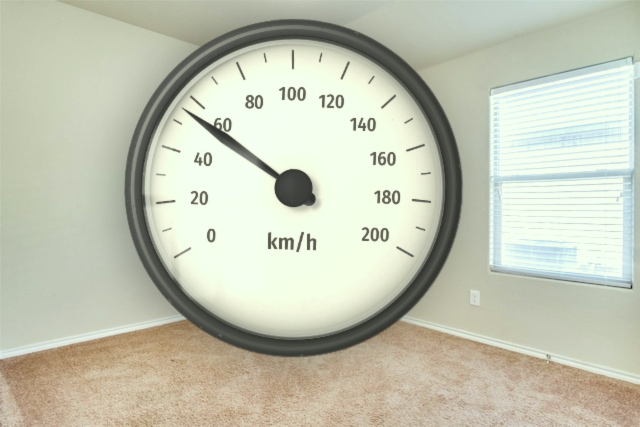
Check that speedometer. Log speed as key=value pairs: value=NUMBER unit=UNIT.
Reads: value=55 unit=km/h
